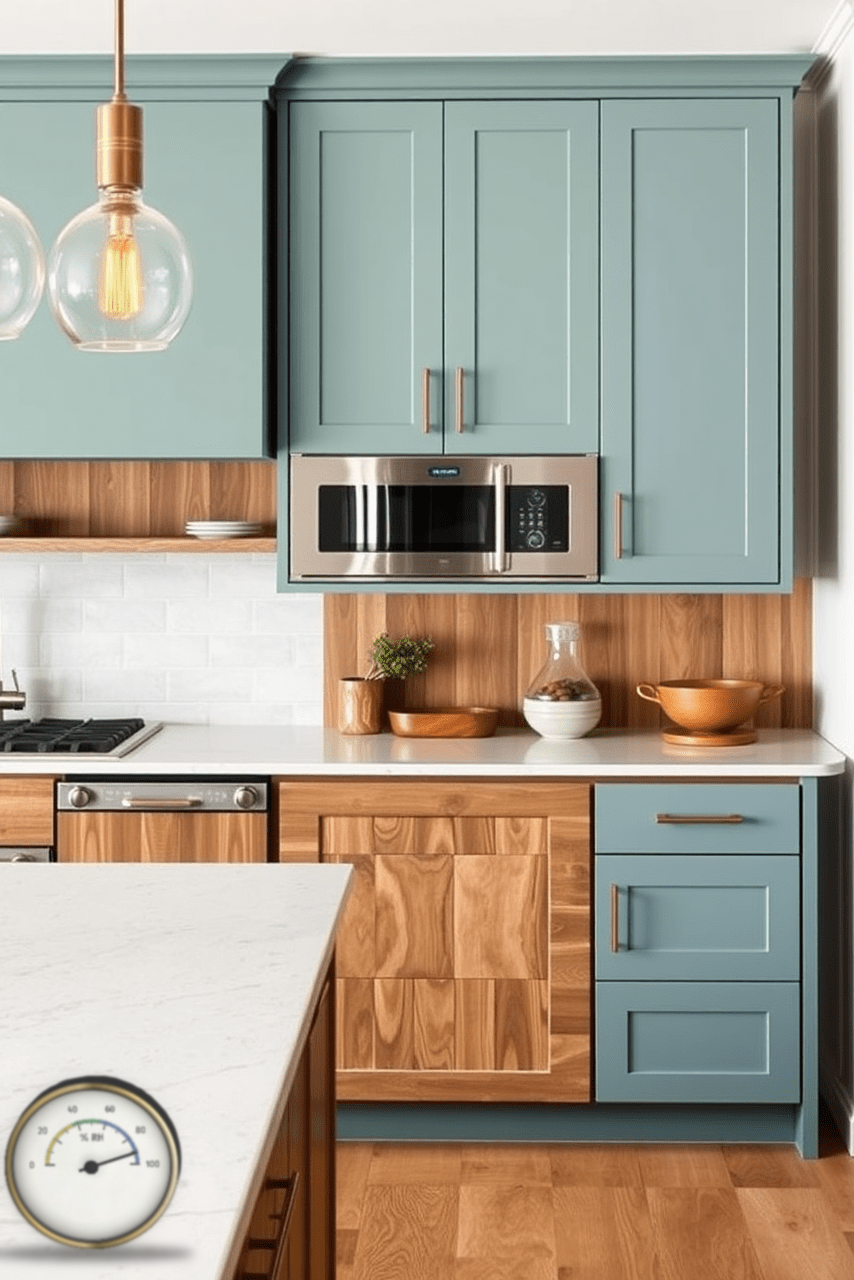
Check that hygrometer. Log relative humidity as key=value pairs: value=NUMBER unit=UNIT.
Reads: value=90 unit=%
